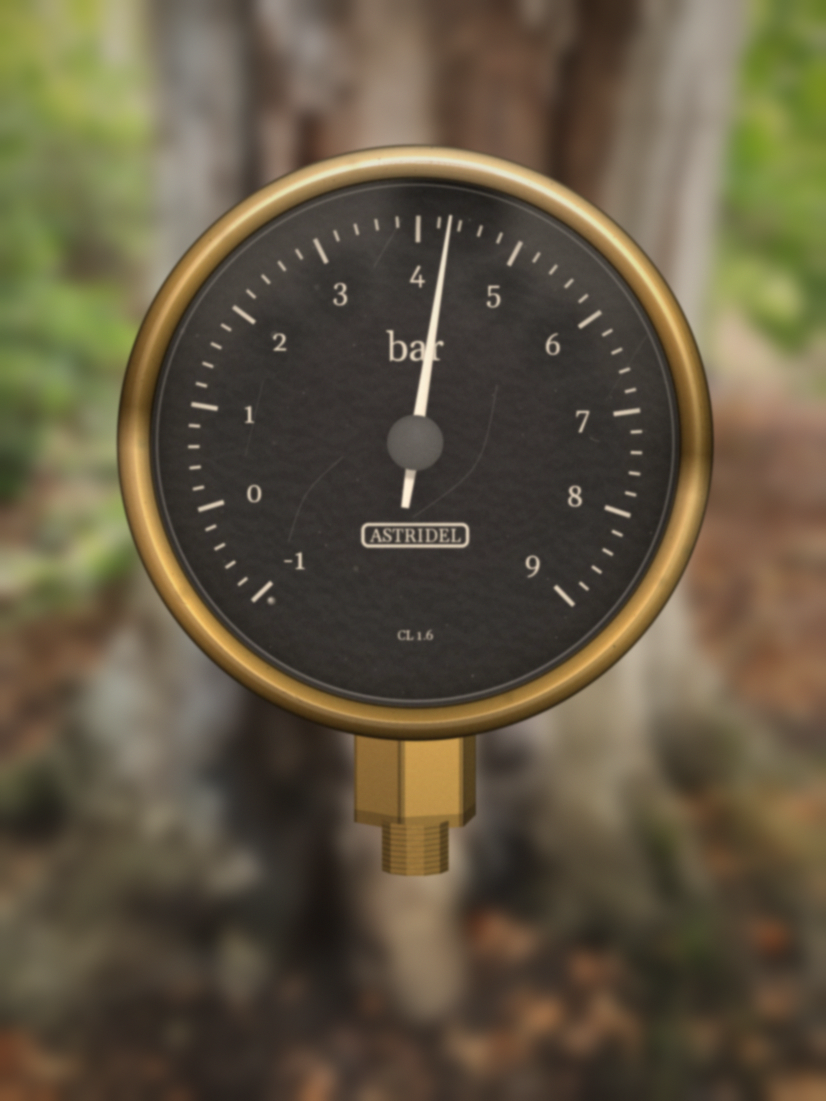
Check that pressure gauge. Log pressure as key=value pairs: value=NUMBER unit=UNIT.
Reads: value=4.3 unit=bar
